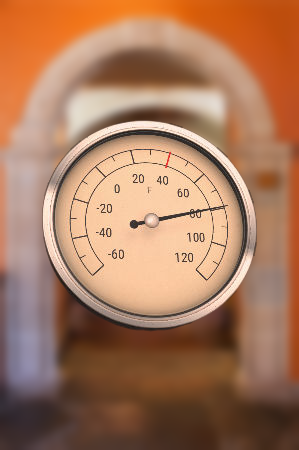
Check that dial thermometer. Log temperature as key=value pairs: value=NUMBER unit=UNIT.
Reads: value=80 unit=°F
